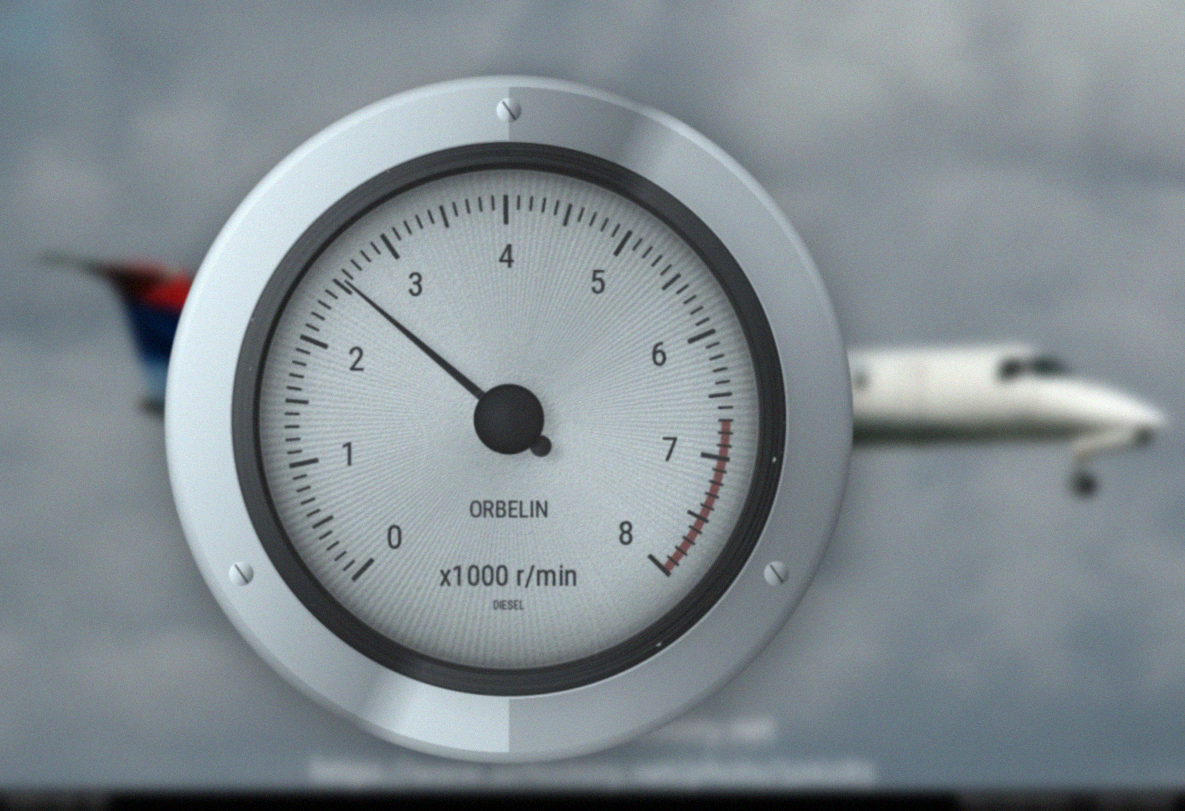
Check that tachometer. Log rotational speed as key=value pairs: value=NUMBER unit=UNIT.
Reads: value=2550 unit=rpm
